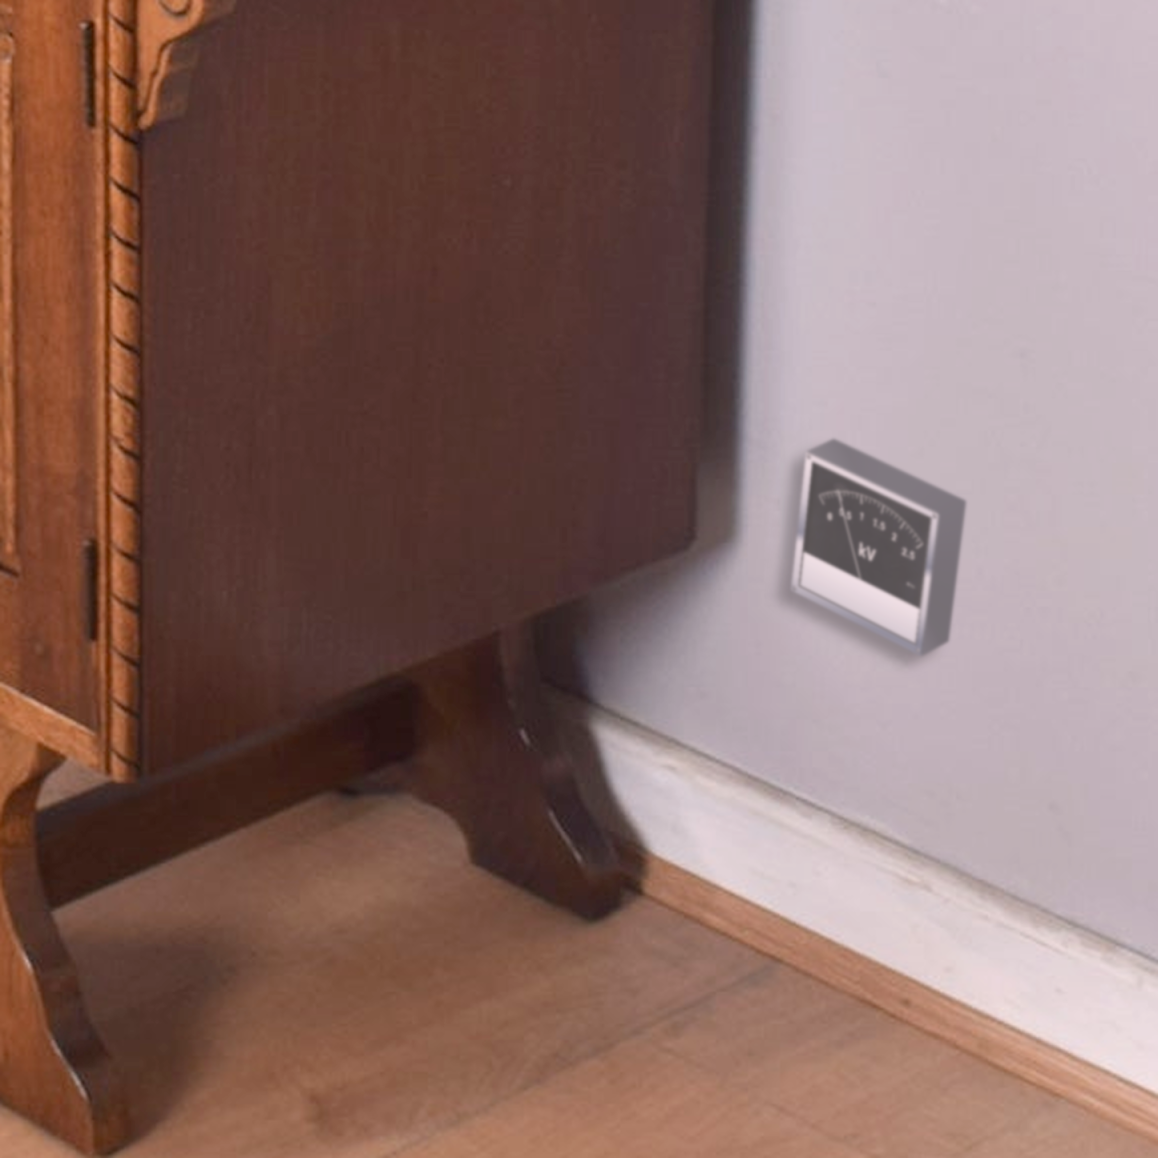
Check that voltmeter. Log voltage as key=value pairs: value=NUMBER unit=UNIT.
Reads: value=0.5 unit=kV
